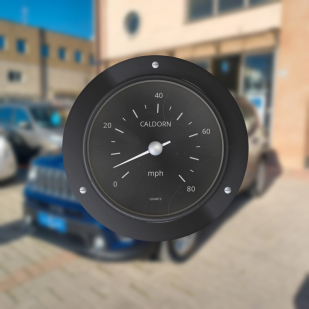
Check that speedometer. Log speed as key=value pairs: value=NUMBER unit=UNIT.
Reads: value=5 unit=mph
